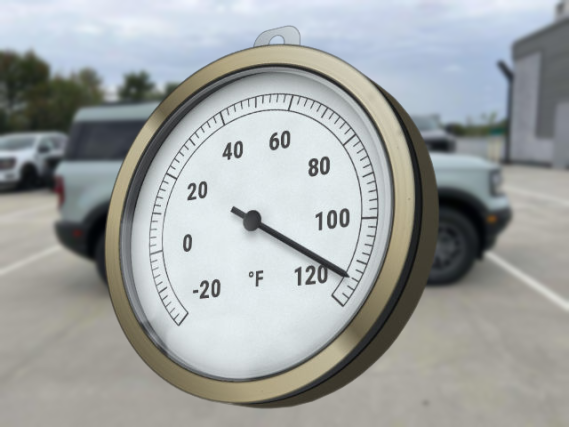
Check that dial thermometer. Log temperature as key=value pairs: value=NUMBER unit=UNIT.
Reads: value=114 unit=°F
